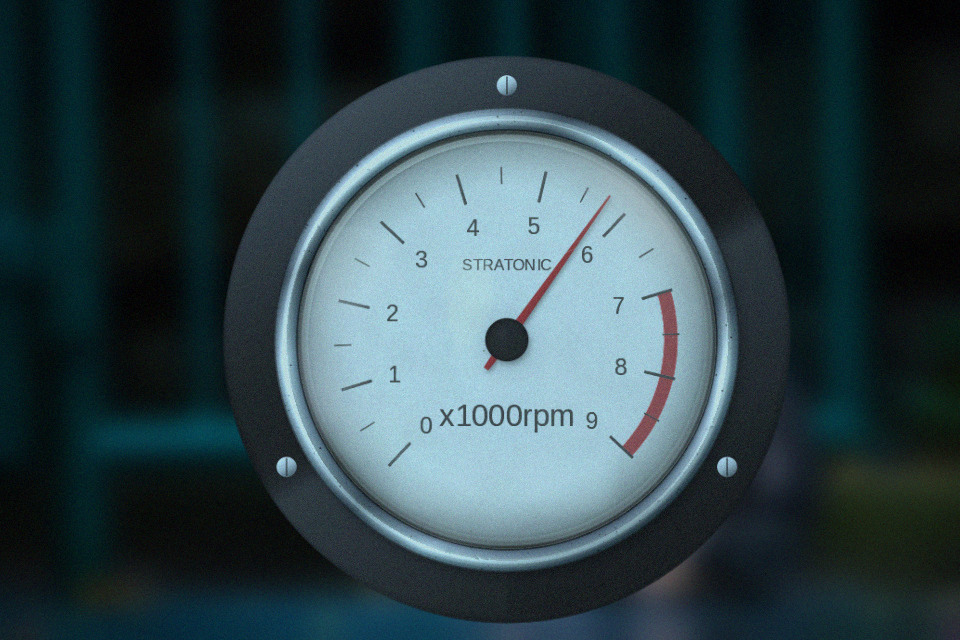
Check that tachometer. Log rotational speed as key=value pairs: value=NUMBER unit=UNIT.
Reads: value=5750 unit=rpm
